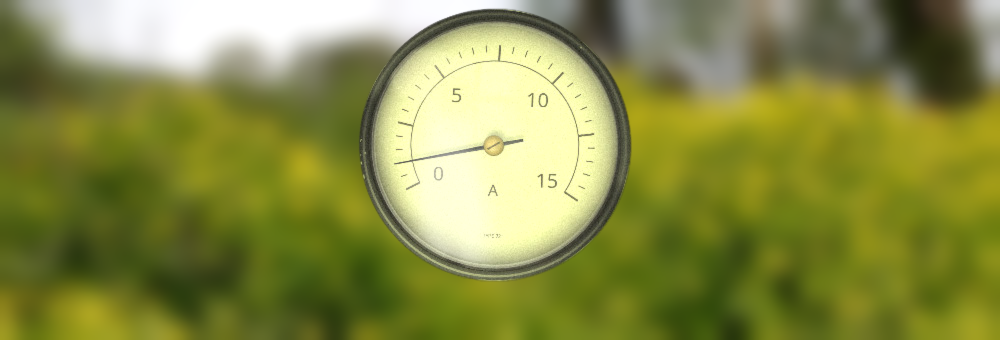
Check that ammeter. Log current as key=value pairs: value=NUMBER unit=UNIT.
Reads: value=1 unit=A
